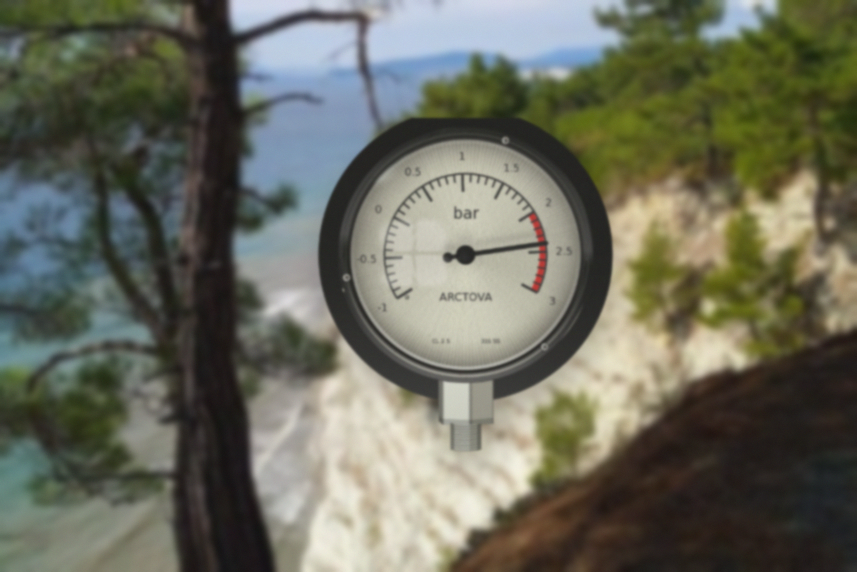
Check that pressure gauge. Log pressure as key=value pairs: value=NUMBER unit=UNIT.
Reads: value=2.4 unit=bar
